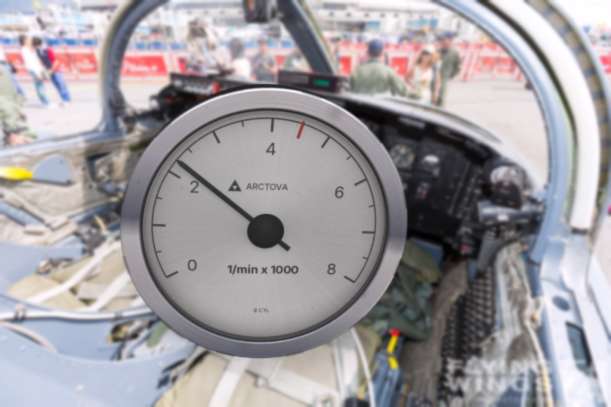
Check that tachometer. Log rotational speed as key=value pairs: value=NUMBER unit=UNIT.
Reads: value=2250 unit=rpm
